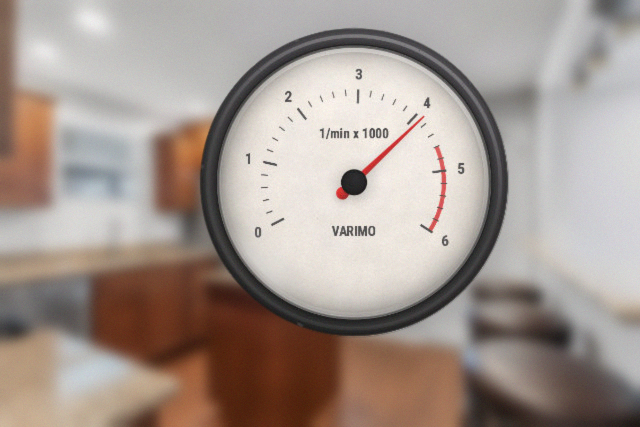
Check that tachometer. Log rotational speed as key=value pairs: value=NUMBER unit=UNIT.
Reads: value=4100 unit=rpm
